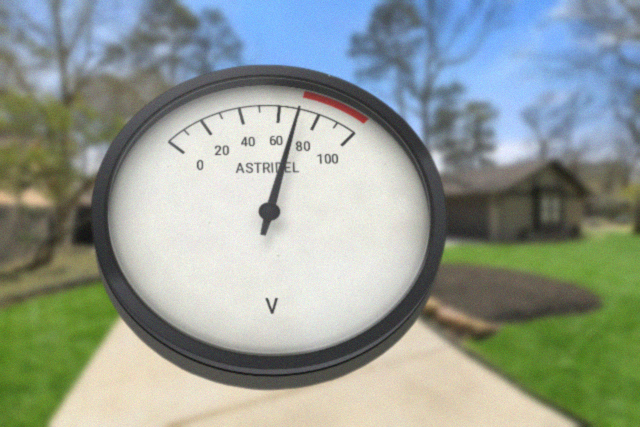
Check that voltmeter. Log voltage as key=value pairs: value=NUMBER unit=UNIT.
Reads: value=70 unit=V
